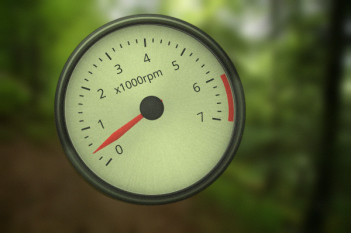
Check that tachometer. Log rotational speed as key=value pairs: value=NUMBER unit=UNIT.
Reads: value=400 unit=rpm
